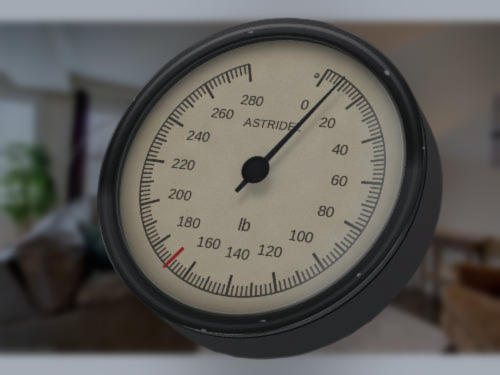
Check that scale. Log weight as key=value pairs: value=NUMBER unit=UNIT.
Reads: value=10 unit=lb
